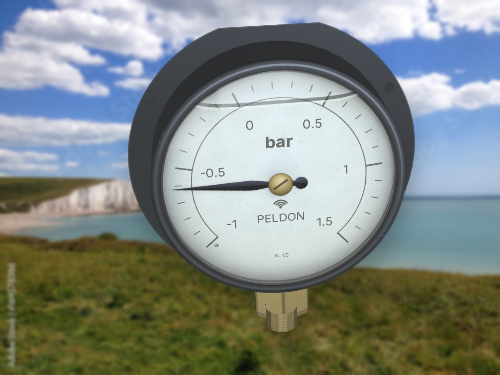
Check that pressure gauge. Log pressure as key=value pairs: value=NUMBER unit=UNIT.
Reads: value=-0.6 unit=bar
